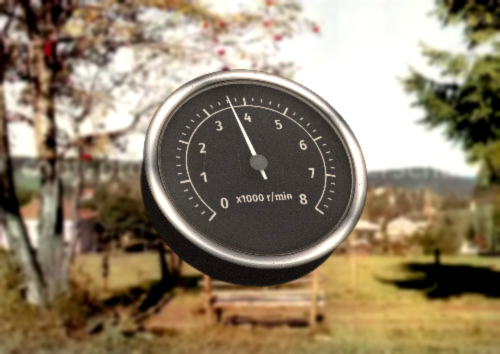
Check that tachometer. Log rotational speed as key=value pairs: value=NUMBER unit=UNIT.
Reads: value=3600 unit=rpm
